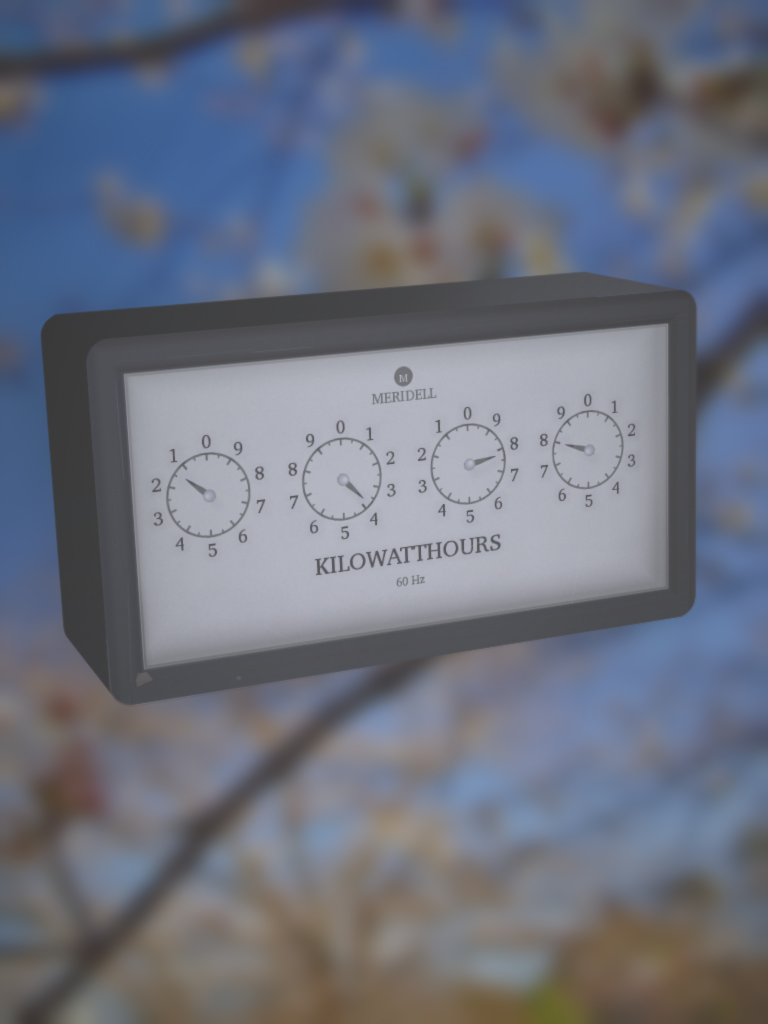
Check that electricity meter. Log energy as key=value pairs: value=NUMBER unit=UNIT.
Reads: value=1378 unit=kWh
